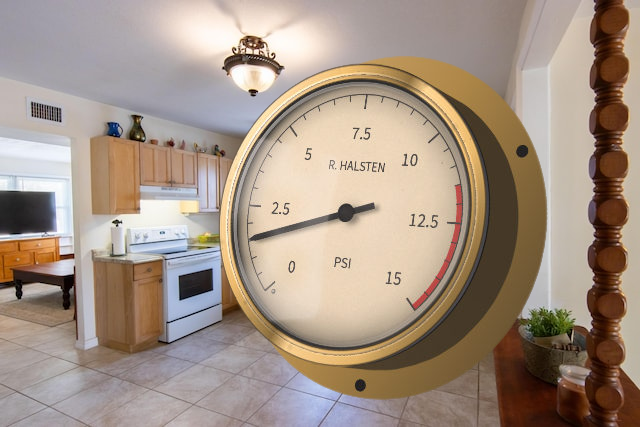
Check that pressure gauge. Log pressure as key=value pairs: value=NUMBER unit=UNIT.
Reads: value=1.5 unit=psi
